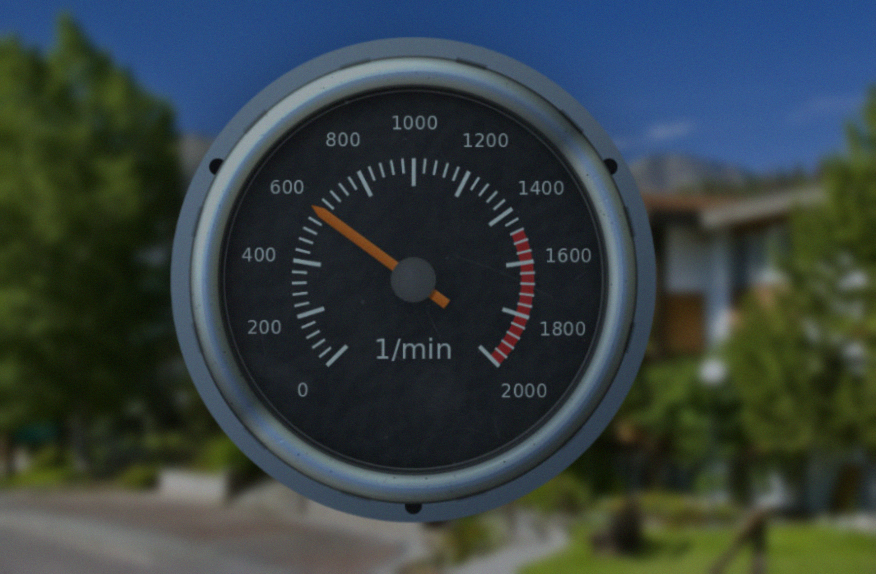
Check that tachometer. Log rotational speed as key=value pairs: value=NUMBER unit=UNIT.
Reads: value=600 unit=rpm
